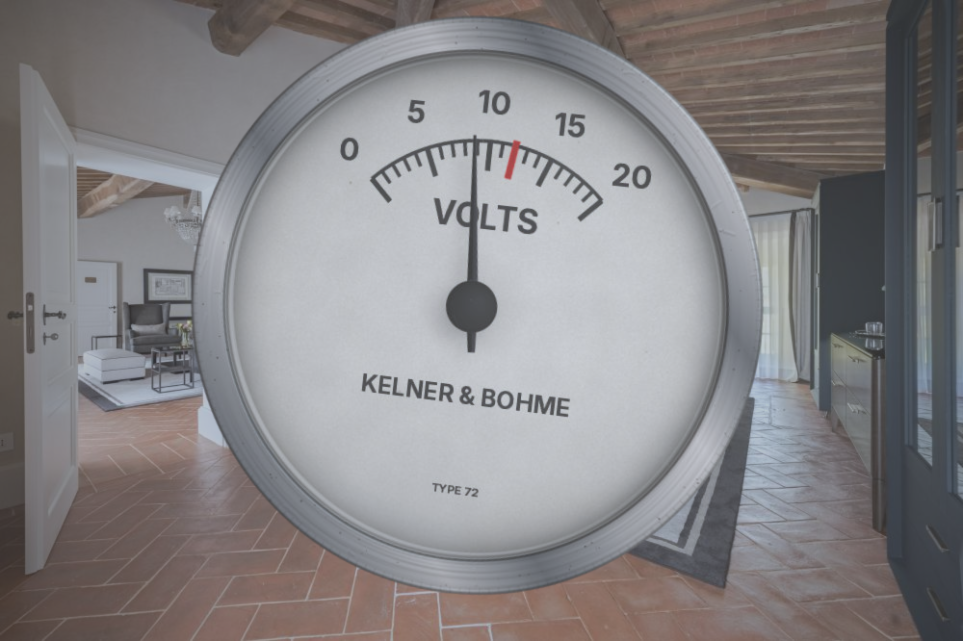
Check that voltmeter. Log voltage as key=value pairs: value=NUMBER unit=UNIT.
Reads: value=9 unit=V
